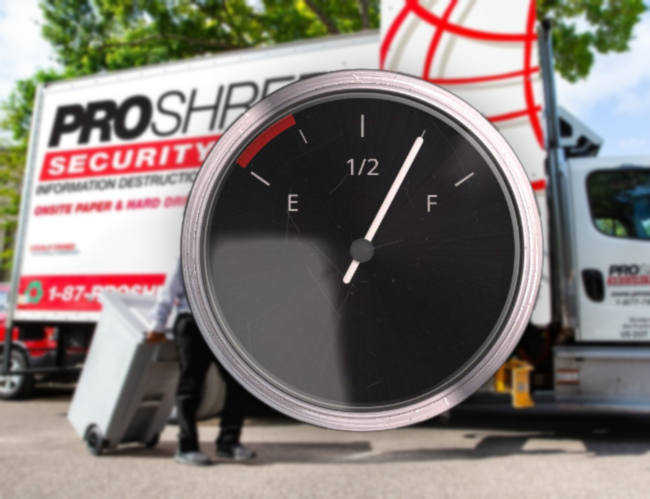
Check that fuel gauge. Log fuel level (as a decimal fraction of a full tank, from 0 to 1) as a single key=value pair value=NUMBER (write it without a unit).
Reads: value=0.75
